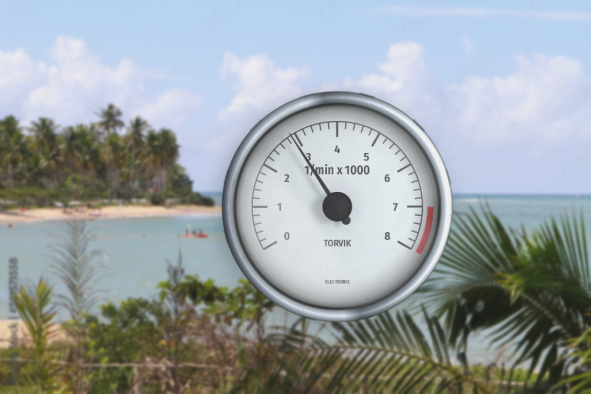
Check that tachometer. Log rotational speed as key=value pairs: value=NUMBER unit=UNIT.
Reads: value=2900 unit=rpm
